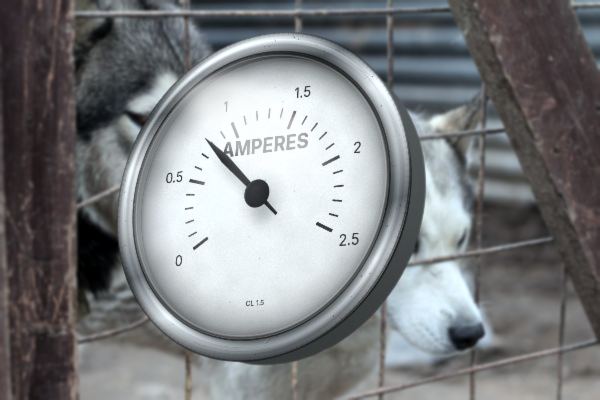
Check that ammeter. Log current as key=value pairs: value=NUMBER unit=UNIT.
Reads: value=0.8 unit=A
